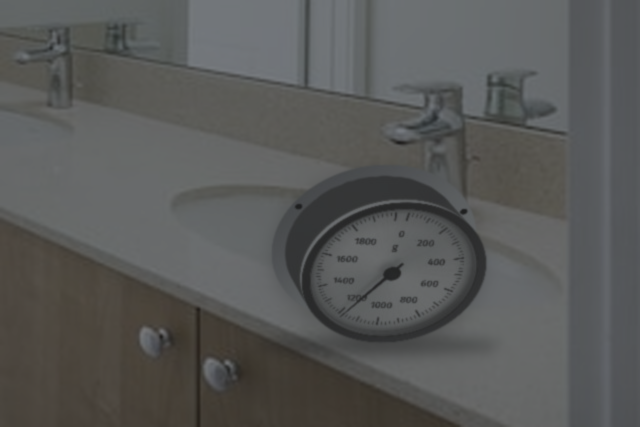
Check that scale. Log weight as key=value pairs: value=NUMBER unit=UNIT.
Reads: value=1200 unit=g
